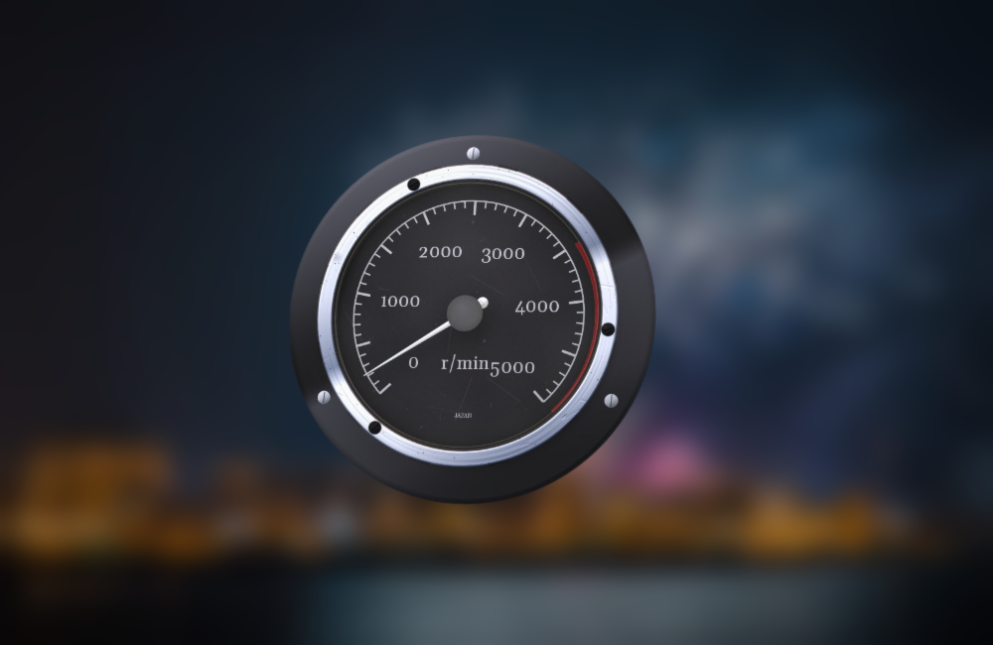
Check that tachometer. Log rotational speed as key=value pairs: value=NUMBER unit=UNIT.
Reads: value=200 unit=rpm
